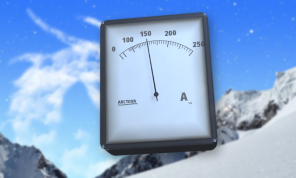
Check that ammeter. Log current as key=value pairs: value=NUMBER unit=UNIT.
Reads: value=150 unit=A
